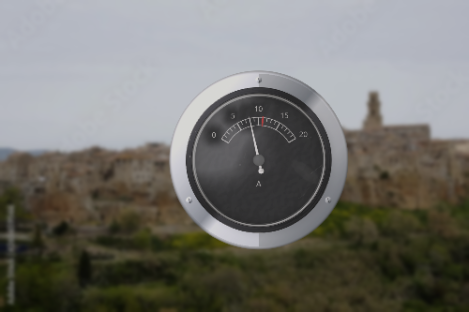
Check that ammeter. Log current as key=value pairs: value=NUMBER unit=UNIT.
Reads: value=8 unit=A
